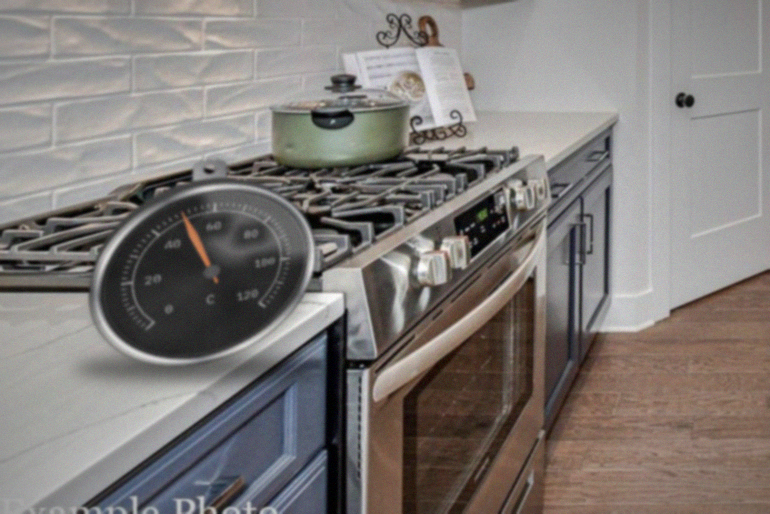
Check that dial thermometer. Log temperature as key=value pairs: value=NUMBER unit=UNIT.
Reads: value=50 unit=°C
